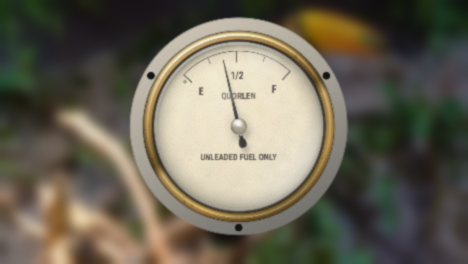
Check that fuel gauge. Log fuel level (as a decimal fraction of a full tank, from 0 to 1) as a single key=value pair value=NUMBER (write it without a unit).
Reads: value=0.375
